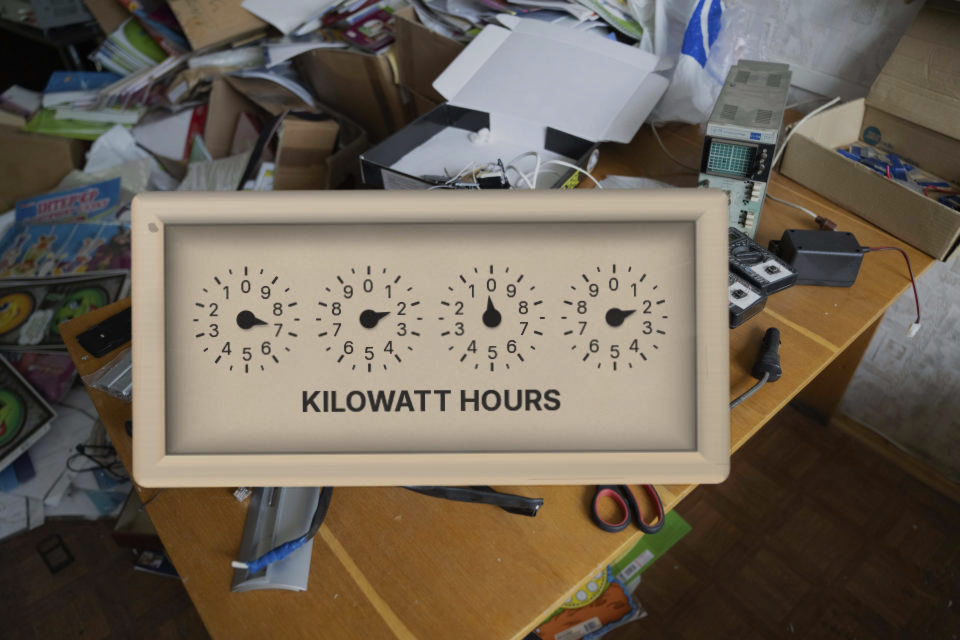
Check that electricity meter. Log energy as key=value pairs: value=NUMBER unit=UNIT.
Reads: value=7202 unit=kWh
